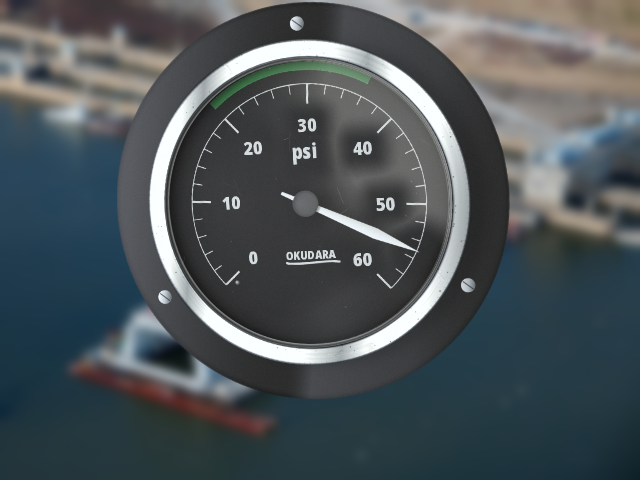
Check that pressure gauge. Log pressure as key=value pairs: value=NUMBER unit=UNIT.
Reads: value=55 unit=psi
